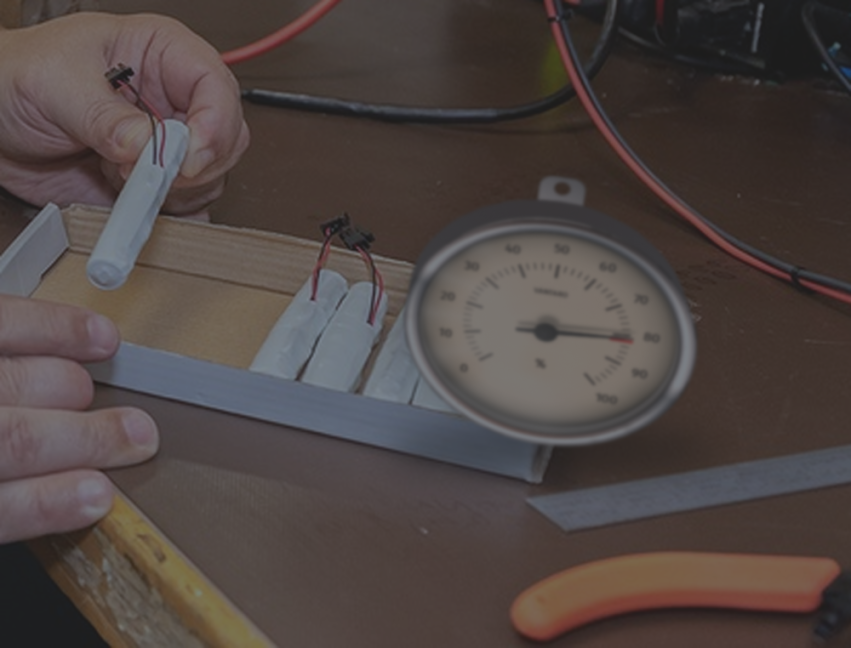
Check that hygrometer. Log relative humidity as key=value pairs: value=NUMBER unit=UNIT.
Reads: value=80 unit=%
